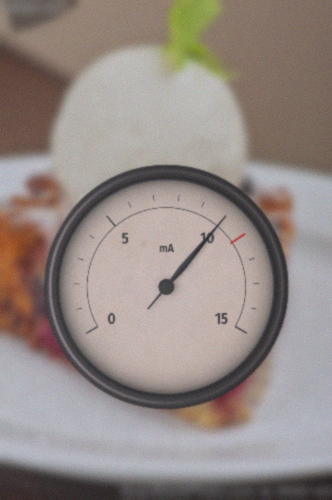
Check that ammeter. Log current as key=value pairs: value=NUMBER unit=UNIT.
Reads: value=10 unit=mA
